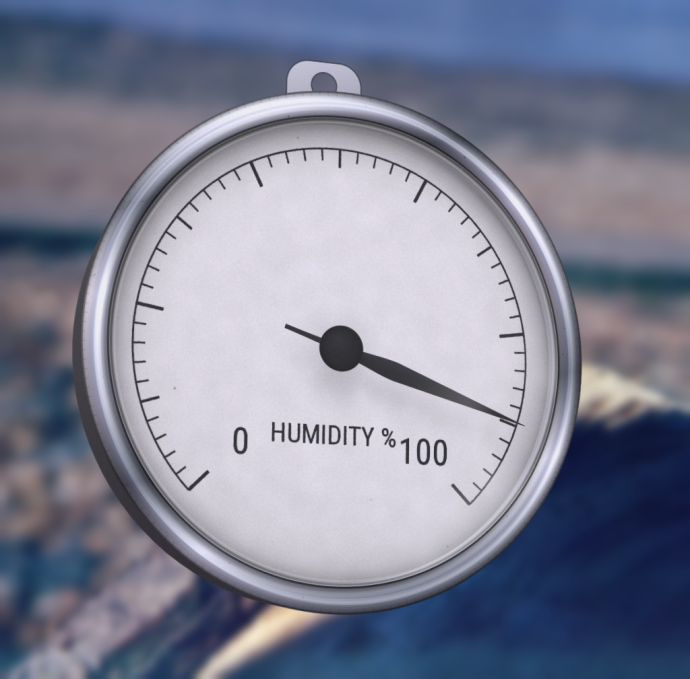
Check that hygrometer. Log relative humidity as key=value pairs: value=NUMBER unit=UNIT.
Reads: value=90 unit=%
